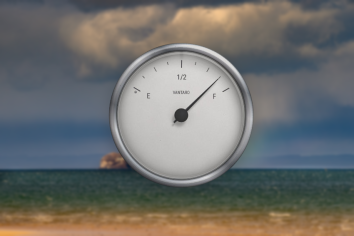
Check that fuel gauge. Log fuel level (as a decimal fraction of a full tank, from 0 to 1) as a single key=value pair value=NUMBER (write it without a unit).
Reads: value=0.875
